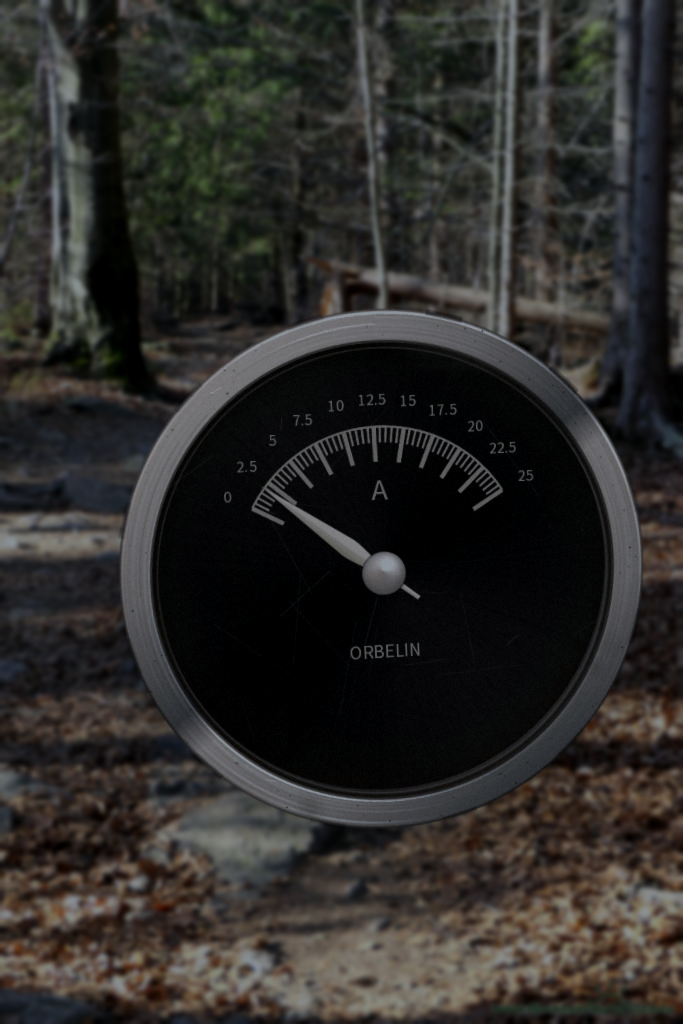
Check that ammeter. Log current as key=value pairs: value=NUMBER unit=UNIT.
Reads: value=2 unit=A
